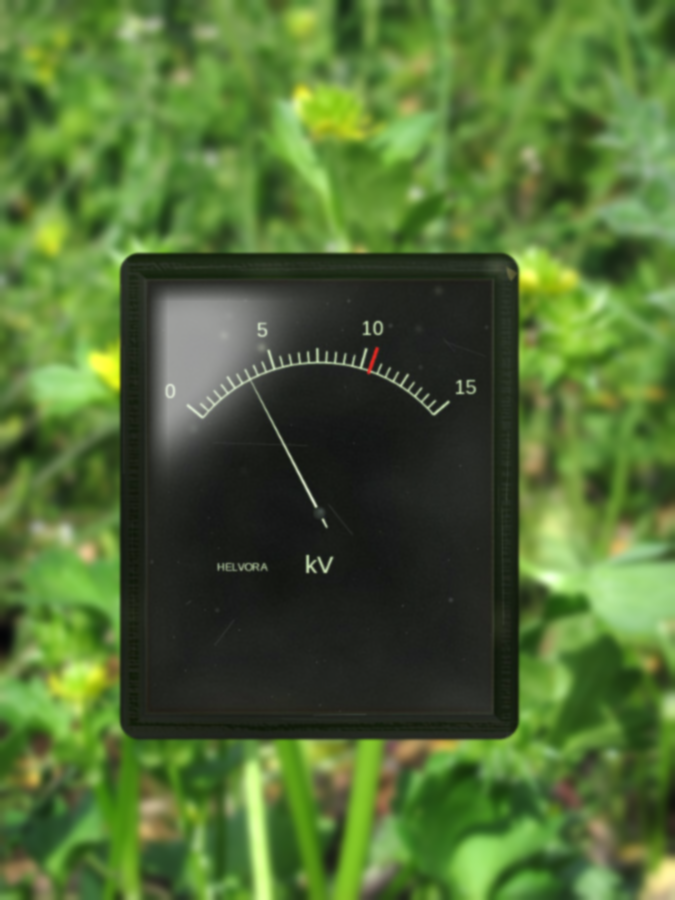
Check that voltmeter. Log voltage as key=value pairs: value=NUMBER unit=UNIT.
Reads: value=3.5 unit=kV
